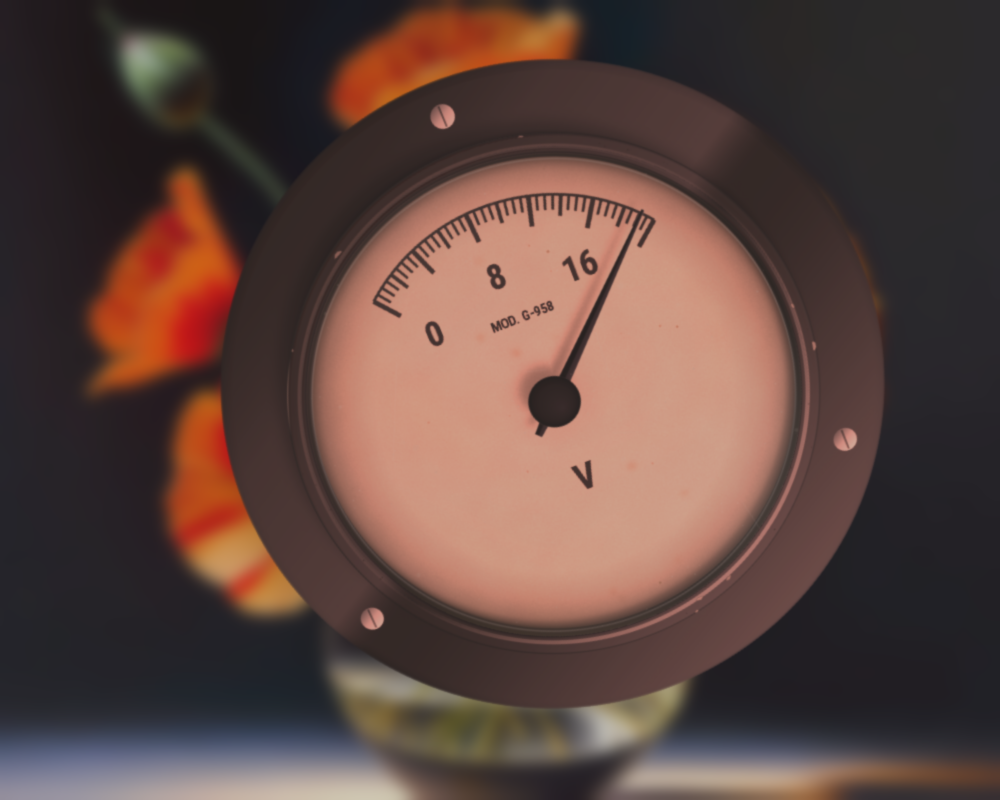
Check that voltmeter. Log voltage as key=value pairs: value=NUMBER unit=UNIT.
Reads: value=19 unit=V
